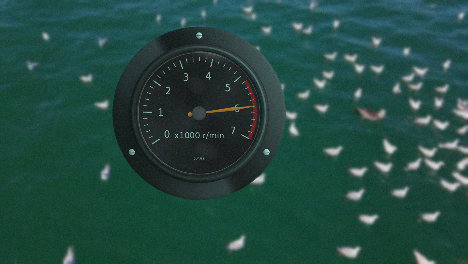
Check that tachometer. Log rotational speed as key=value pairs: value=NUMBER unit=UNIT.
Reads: value=6000 unit=rpm
